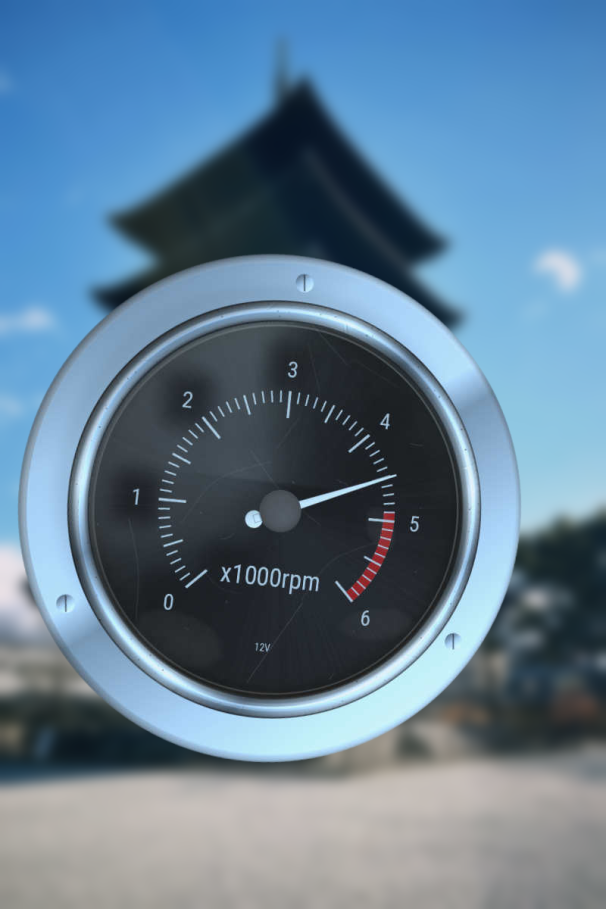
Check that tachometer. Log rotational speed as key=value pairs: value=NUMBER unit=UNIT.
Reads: value=4500 unit=rpm
